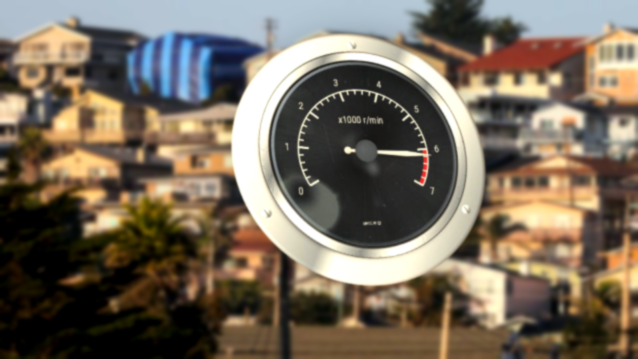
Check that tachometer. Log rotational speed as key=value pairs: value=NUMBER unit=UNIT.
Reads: value=6200 unit=rpm
